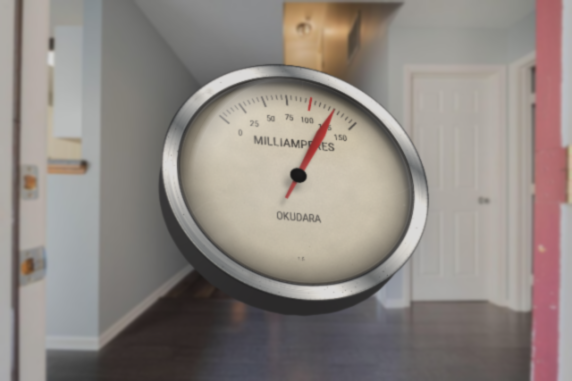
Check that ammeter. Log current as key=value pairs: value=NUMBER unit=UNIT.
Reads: value=125 unit=mA
